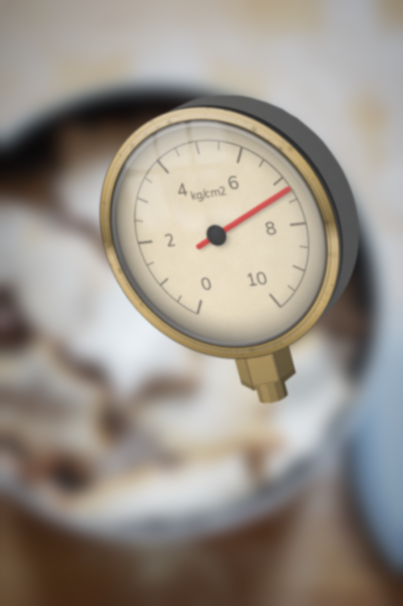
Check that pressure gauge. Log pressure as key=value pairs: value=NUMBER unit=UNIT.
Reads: value=7.25 unit=kg/cm²
